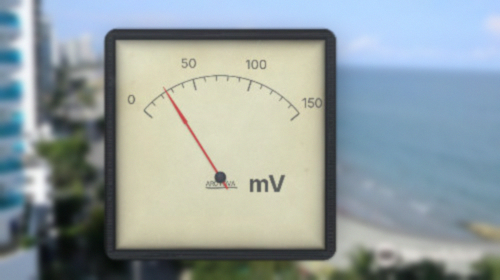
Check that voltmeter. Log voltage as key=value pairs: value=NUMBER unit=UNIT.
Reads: value=25 unit=mV
